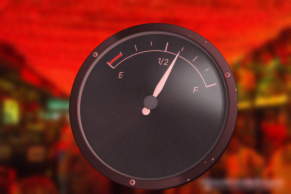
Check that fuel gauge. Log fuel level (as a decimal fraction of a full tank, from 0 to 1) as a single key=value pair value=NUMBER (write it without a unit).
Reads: value=0.625
